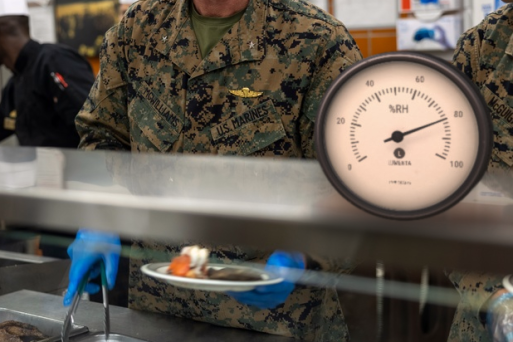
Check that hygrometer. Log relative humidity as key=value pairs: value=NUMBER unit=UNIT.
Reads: value=80 unit=%
